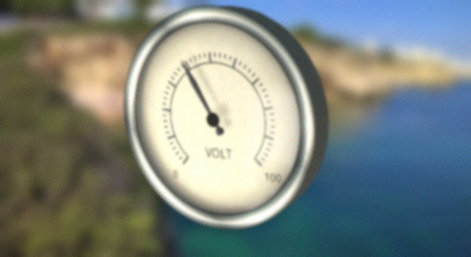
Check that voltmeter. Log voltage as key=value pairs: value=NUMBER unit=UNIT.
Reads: value=40 unit=V
